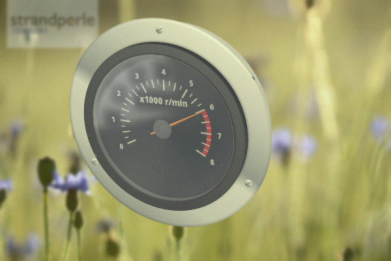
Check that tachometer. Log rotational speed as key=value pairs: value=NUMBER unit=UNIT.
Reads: value=6000 unit=rpm
